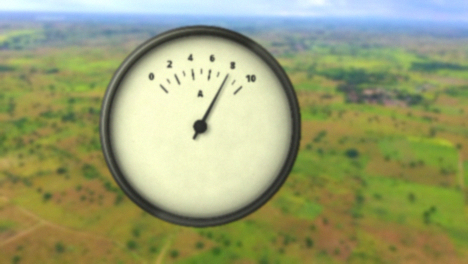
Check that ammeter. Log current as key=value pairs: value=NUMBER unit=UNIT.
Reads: value=8 unit=A
